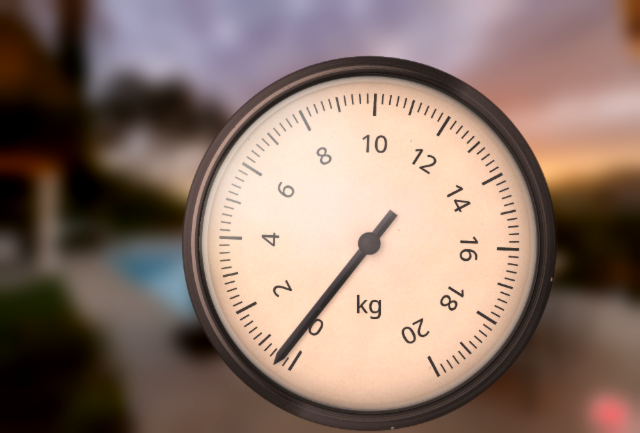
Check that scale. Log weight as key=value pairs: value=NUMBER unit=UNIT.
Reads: value=0.4 unit=kg
